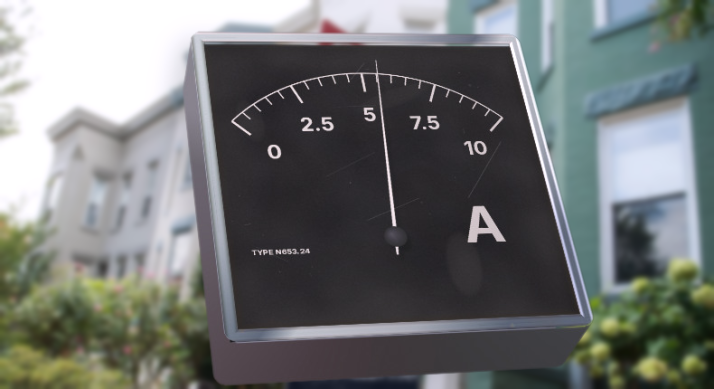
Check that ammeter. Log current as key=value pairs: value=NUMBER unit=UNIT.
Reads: value=5.5 unit=A
